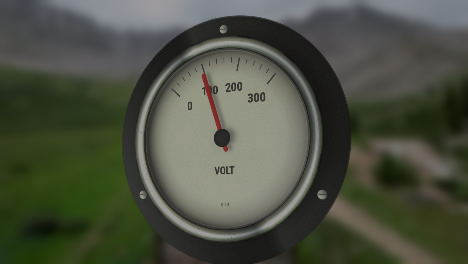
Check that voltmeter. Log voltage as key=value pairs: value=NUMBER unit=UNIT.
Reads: value=100 unit=V
